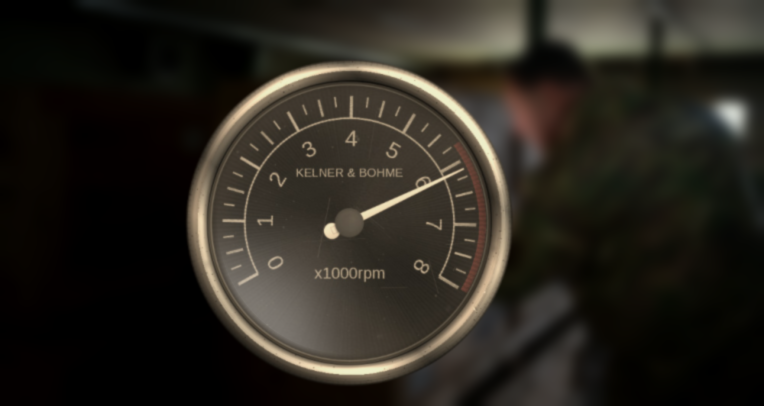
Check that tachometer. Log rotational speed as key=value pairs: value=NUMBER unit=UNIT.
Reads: value=6125 unit=rpm
